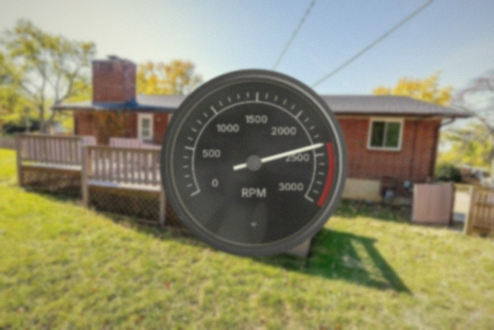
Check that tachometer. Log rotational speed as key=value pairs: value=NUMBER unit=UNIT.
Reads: value=2400 unit=rpm
